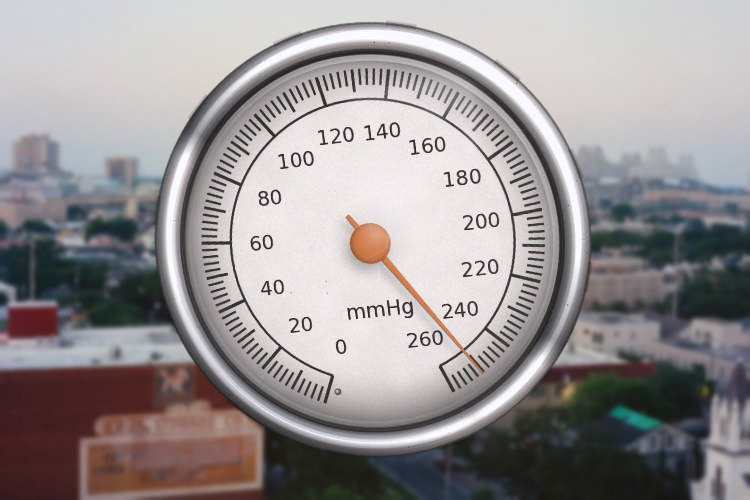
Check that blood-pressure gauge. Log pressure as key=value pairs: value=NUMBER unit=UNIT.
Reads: value=250 unit=mmHg
